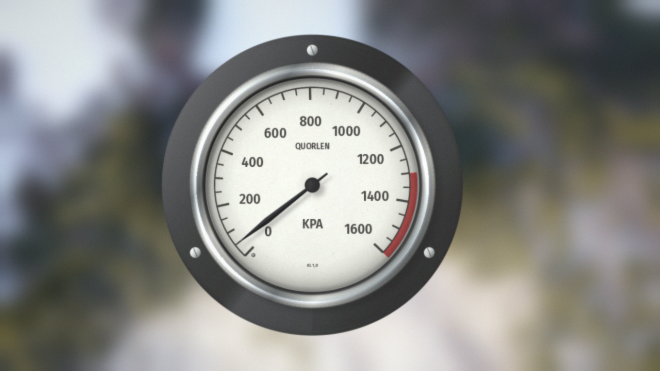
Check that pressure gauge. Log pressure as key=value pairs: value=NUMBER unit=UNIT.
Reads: value=50 unit=kPa
